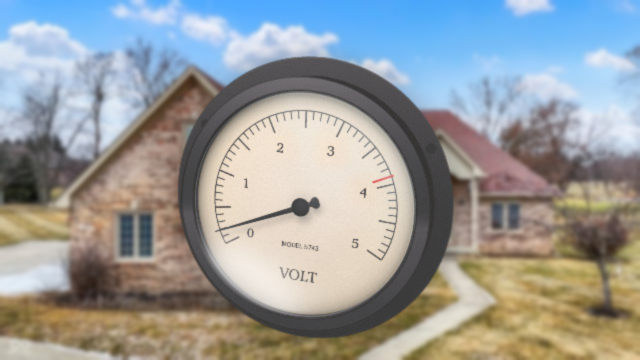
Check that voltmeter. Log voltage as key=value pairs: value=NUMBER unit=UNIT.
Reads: value=0.2 unit=V
